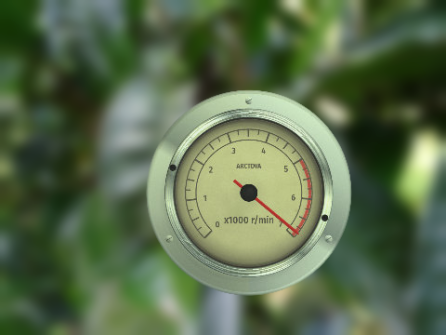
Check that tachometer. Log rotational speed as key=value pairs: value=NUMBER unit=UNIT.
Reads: value=6875 unit=rpm
